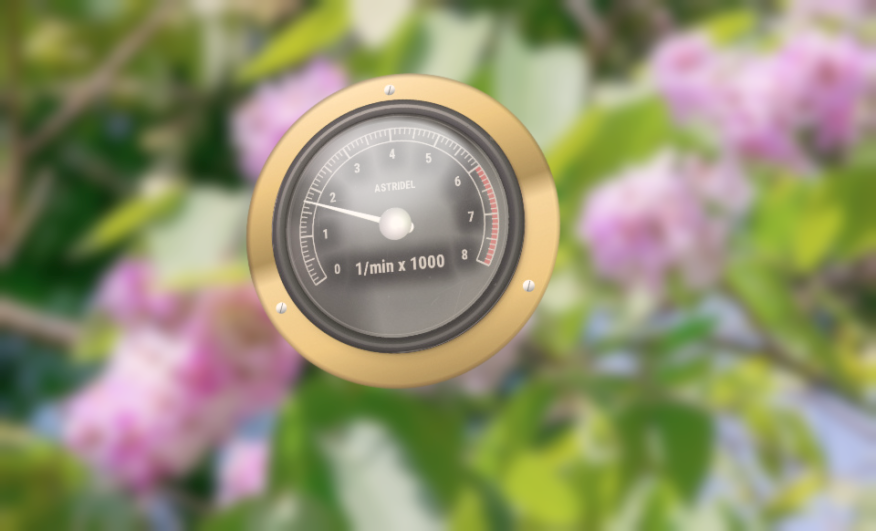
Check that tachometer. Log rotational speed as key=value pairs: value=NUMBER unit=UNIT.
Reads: value=1700 unit=rpm
